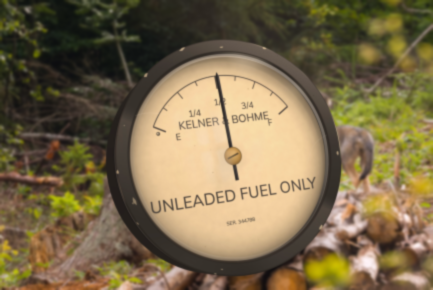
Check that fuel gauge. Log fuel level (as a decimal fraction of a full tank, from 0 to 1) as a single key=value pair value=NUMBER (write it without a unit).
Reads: value=0.5
